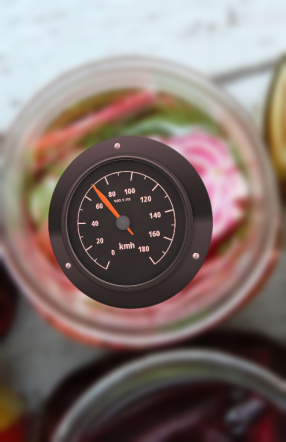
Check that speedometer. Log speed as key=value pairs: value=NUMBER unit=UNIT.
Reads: value=70 unit=km/h
